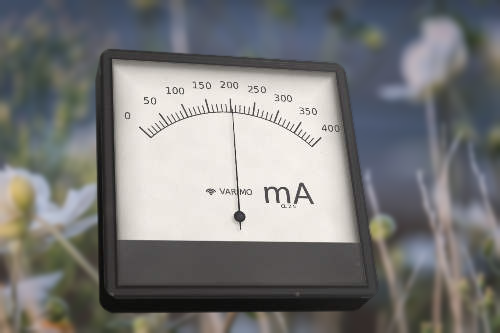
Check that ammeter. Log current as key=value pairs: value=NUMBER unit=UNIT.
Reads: value=200 unit=mA
